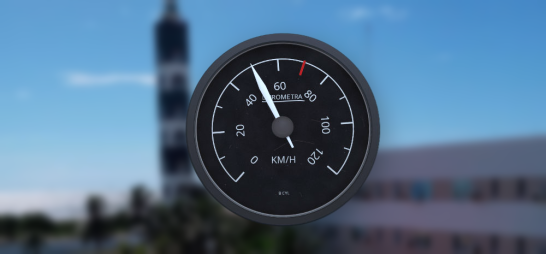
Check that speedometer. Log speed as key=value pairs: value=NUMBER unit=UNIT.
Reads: value=50 unit=km/h
